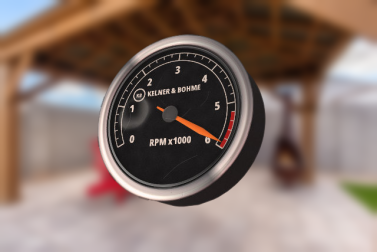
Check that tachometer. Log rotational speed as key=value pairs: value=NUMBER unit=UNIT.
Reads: value=5900 unit=rpm
